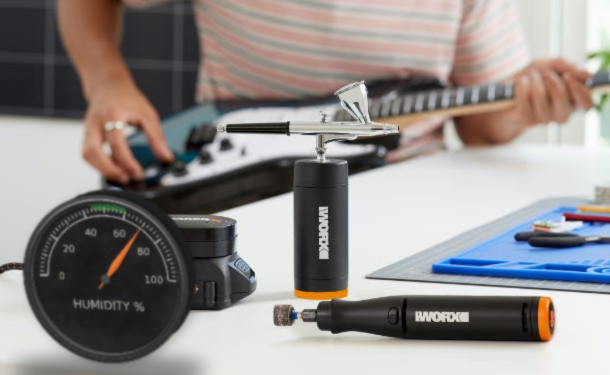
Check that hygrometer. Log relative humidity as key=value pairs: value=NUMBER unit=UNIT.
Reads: value=70 unit=%
